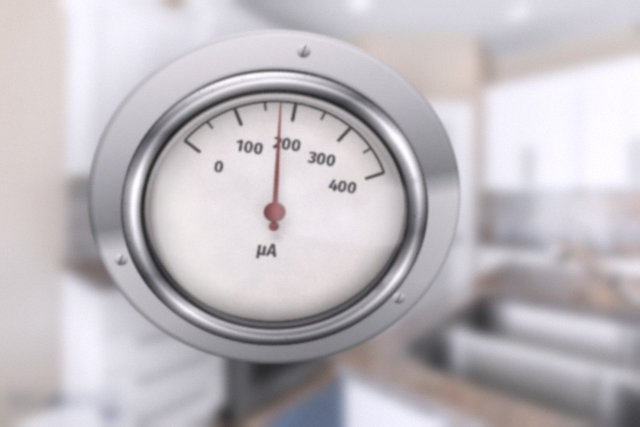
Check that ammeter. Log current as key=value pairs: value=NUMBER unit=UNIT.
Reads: value=175 unit=µA
